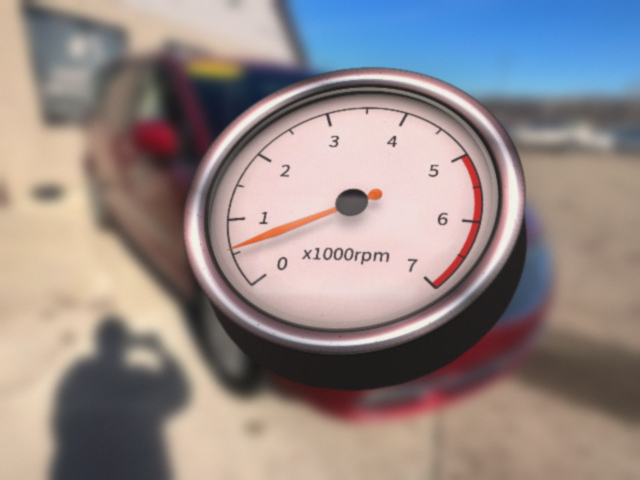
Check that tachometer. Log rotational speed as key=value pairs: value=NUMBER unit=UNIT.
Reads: value=500 unit=rpm
